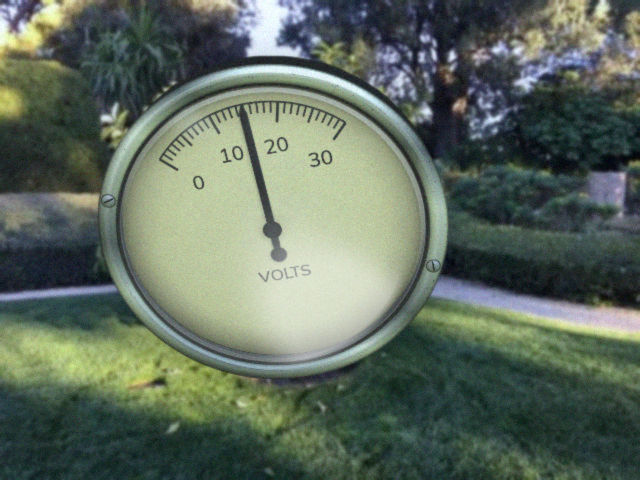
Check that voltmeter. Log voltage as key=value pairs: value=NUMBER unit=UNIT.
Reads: value=15 unit=V
